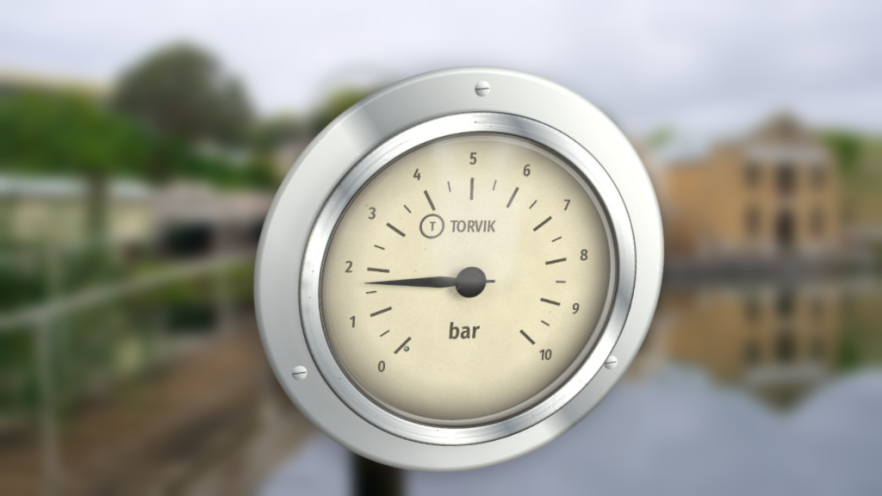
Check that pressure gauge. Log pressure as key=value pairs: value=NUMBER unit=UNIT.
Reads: value=1.75 unit=bar
